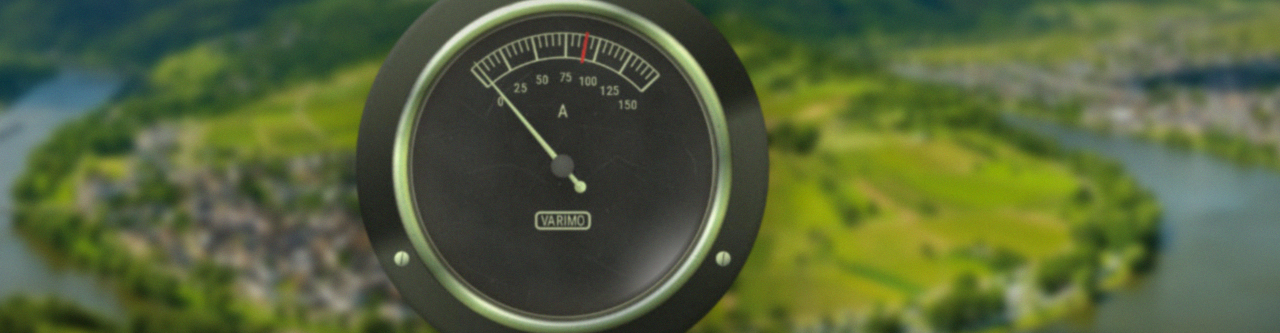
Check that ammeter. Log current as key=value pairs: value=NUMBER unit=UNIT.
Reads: value=5 unit=A
